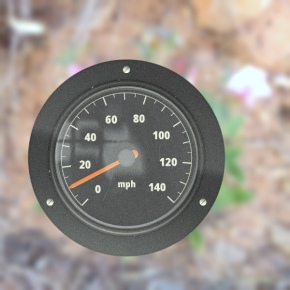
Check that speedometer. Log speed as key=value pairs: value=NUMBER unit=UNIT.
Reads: value=10 unit=mph
